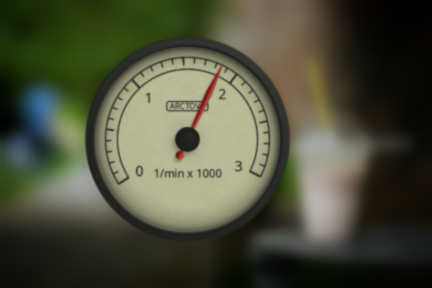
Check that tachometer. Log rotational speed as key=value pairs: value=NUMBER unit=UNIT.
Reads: value=1850 unit=rpm
